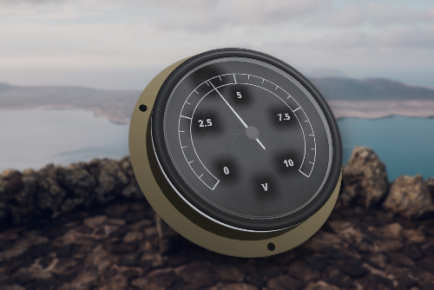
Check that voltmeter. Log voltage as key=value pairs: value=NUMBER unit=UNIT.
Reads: value=4 unit=V
